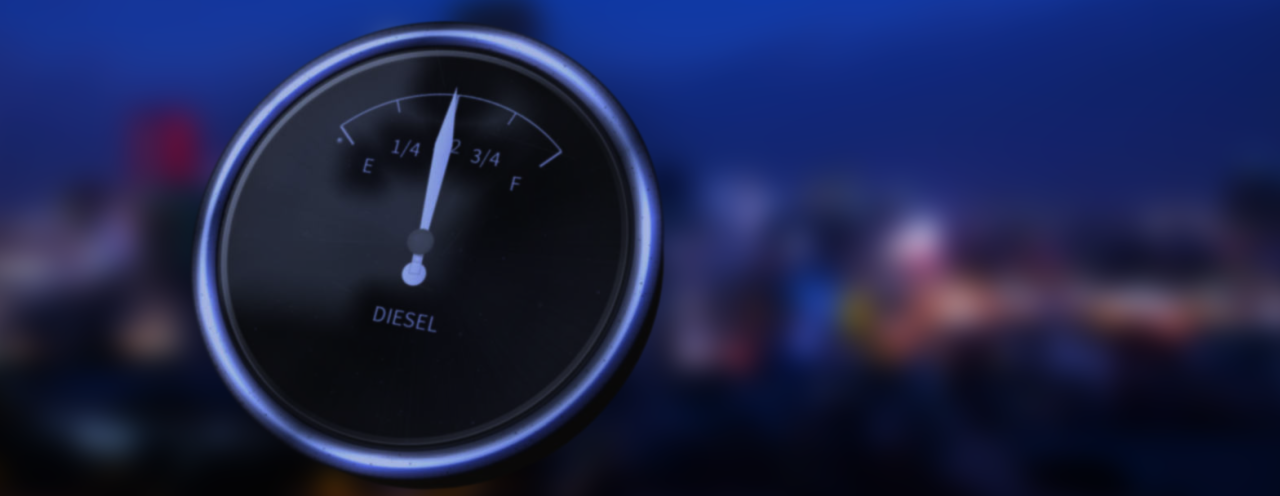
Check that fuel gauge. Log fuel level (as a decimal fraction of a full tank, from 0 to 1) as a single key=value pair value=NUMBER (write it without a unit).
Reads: value=0.5
